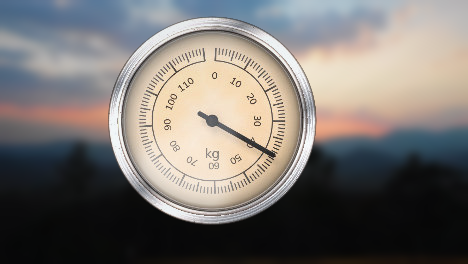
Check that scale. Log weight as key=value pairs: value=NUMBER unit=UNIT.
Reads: value=40 unit=kg
